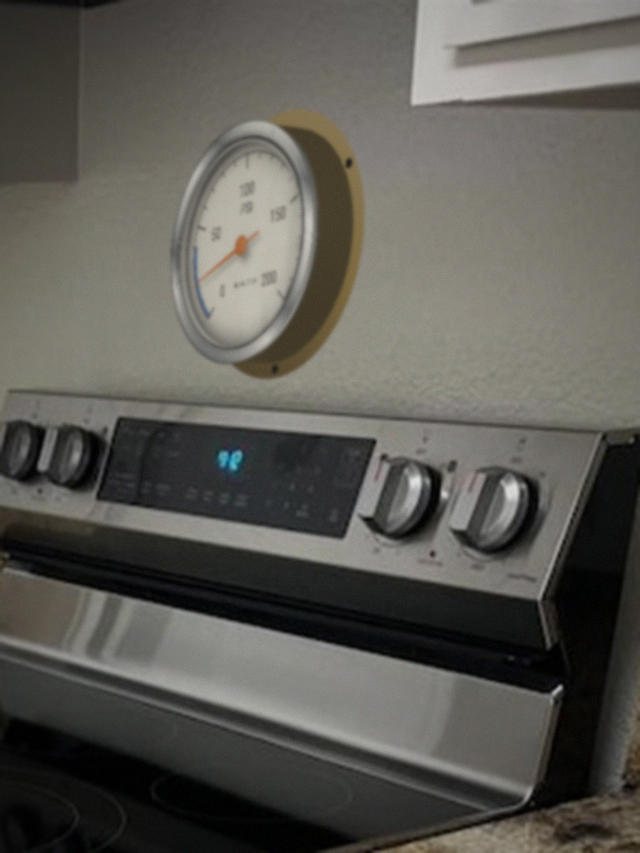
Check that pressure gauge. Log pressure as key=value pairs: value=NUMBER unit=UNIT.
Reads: value=20 unit=psi
